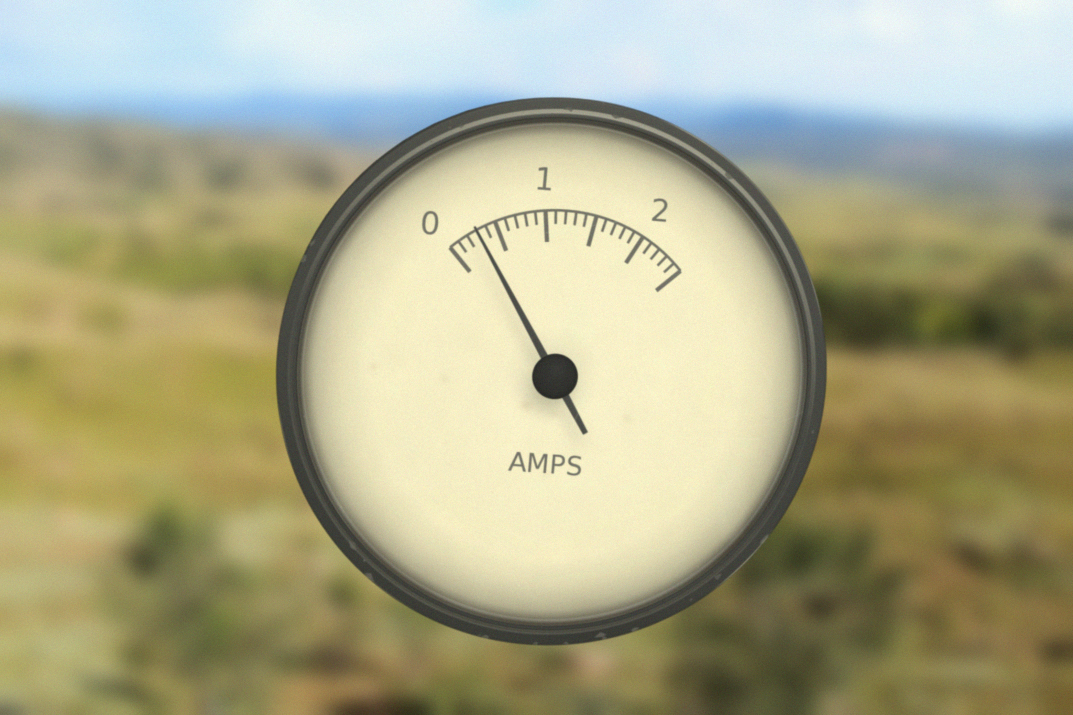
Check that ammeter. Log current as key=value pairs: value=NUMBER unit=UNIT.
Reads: value=0.3 unit=A
